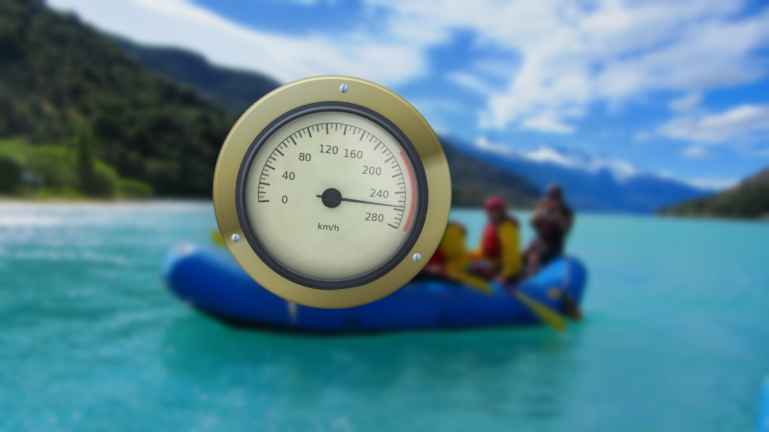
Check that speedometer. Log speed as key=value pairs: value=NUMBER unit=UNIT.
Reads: value=255 unit=km/h
